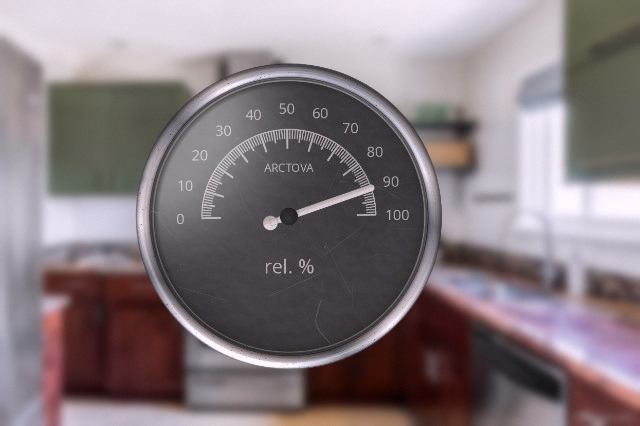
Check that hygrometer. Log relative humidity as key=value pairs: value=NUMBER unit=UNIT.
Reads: value=90 unit=%
